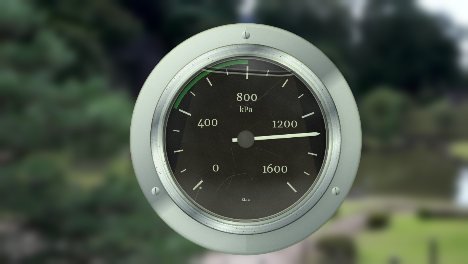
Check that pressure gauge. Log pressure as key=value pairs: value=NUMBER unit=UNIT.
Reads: value=1300 unit=kPa
